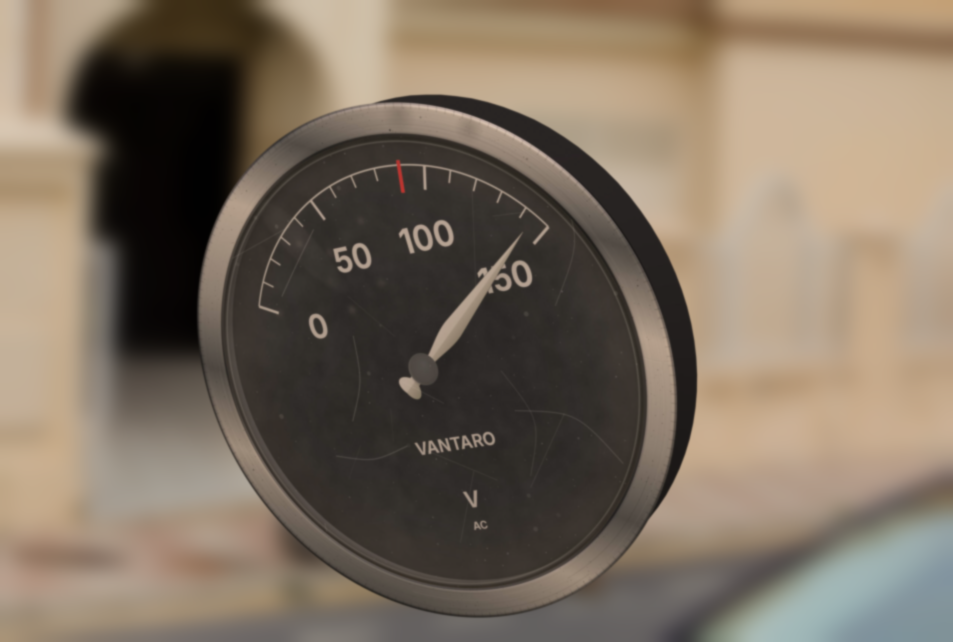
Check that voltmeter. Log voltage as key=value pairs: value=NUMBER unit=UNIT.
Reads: value=145 unit=V
